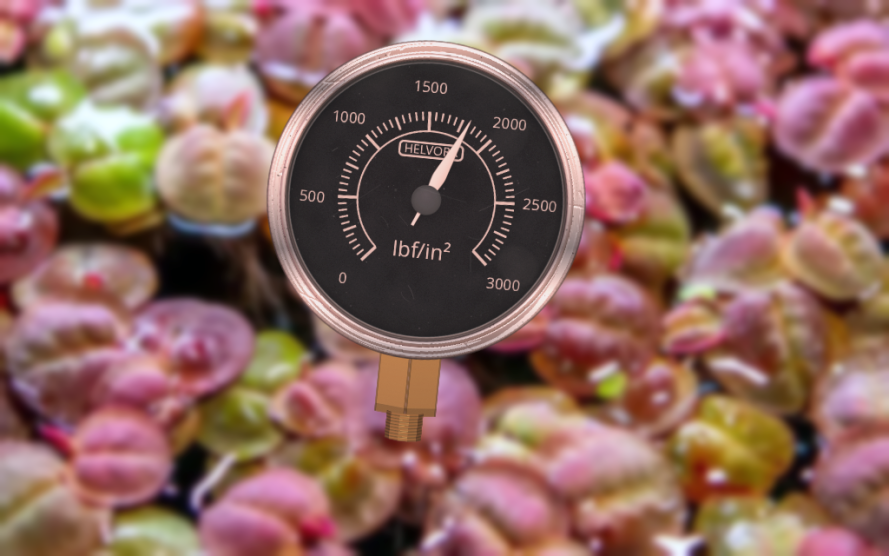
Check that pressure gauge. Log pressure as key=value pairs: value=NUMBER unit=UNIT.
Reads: value=1800 unit=psi
